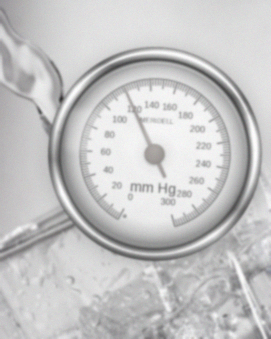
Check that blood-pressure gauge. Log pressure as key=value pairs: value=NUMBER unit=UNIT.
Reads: value=120 unit=mmHg
